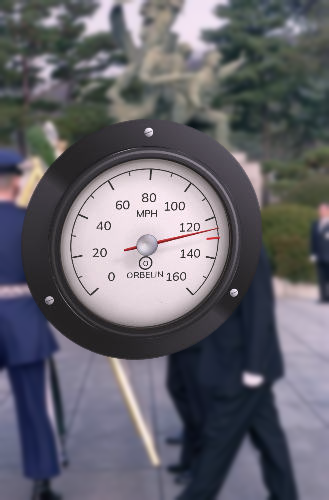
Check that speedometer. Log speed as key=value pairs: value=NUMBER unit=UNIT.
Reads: value=125 unit=mph
